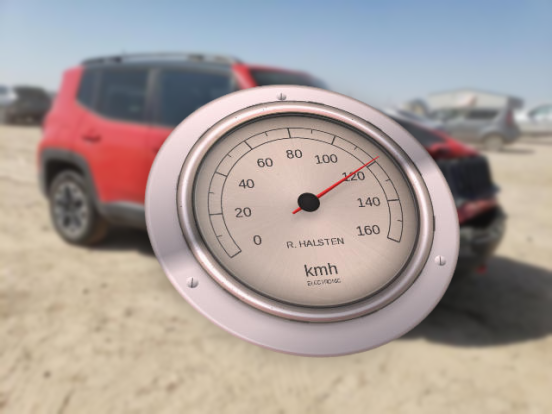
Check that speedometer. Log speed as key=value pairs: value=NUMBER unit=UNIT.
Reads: value=120 unit=km/h
